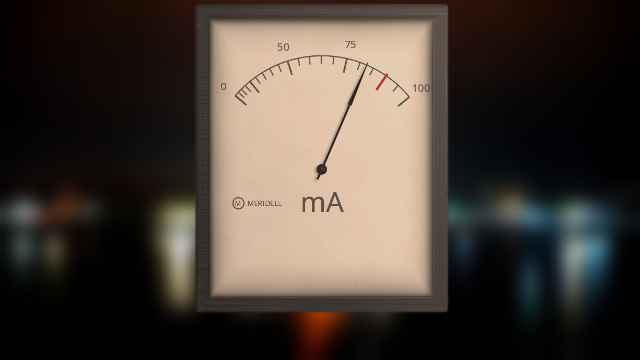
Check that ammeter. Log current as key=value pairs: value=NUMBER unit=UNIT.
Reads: value=82.5 unit=mA
